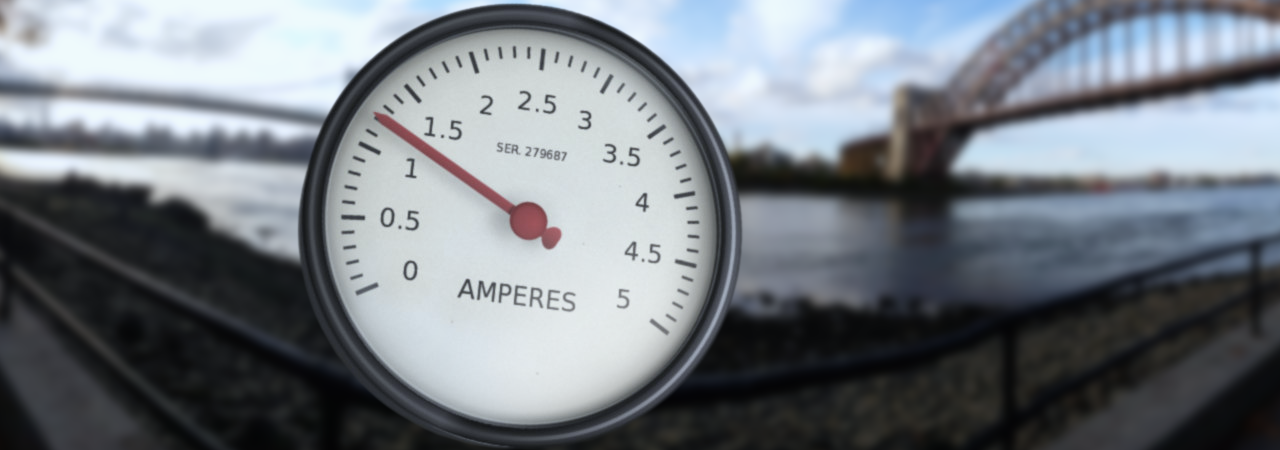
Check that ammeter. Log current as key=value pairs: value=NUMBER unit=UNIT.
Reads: value=1.2 unit=A
